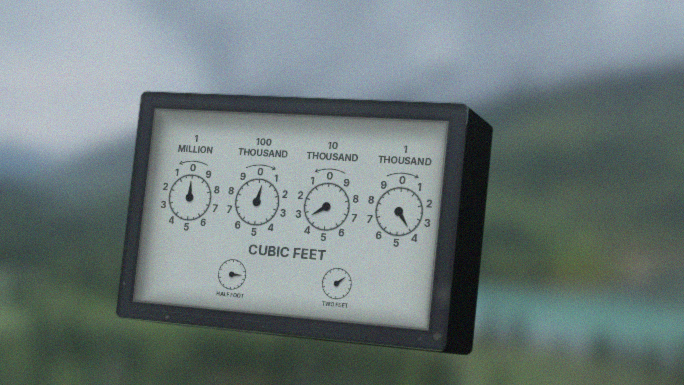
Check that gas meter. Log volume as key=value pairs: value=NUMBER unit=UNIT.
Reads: value=3400 unit=ft³
